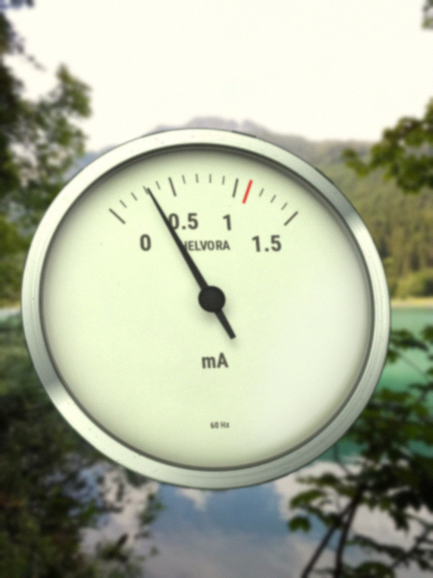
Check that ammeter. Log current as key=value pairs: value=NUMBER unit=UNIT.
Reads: value=0.3 unit=mA
